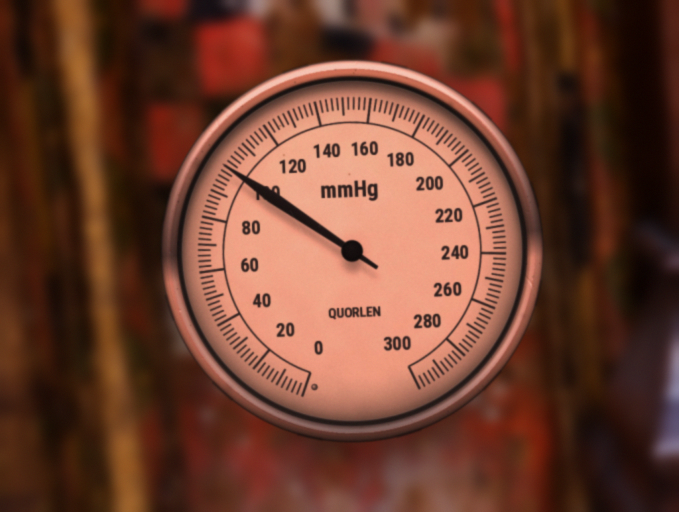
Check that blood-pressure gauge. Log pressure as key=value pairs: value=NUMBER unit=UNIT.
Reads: value=100 unit=mmHg
